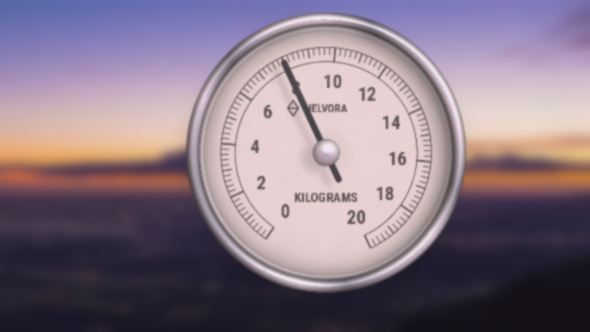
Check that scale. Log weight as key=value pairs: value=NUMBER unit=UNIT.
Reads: value=8 unit=kg
